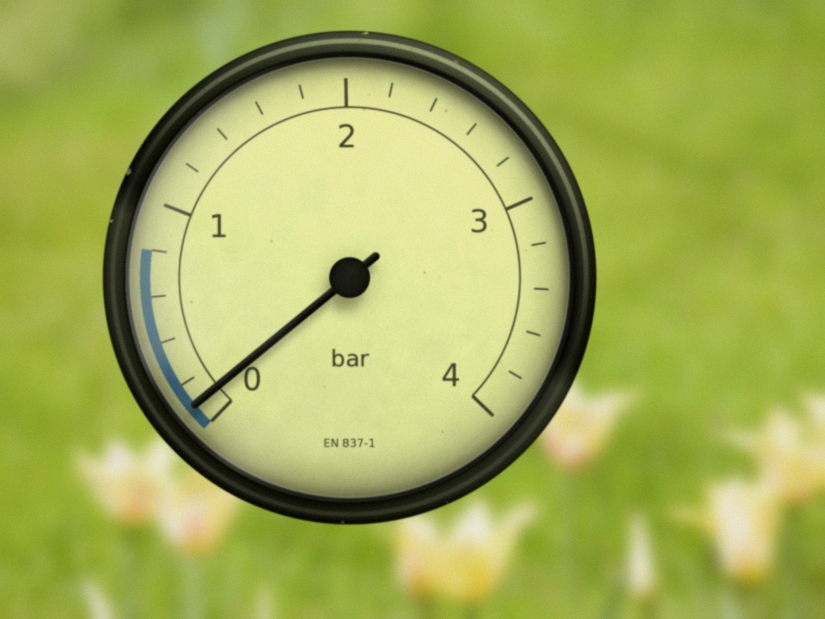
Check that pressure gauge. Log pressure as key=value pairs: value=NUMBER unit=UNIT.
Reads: value=0.1 unit=bar
